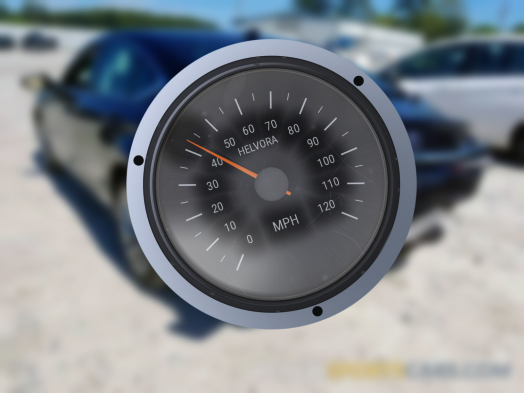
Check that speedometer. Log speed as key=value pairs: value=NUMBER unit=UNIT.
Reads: value=42.5 unit=mph
